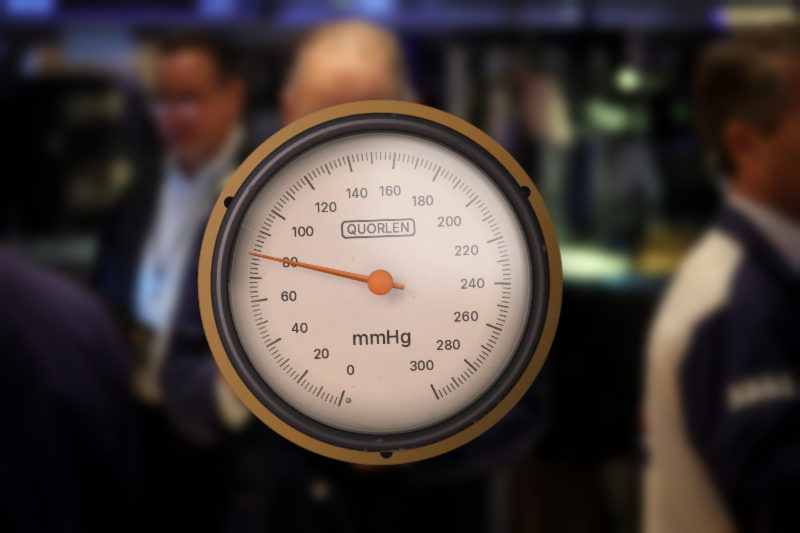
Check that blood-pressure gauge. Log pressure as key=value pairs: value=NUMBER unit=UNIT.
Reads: value=80 unit=mmHg
